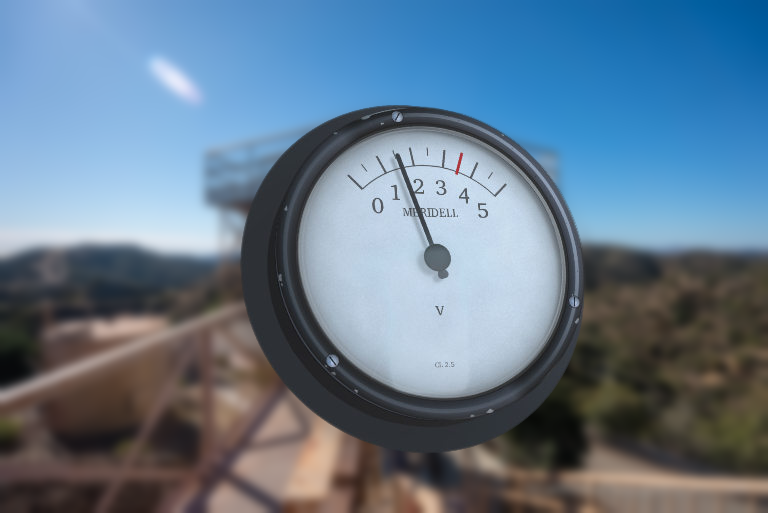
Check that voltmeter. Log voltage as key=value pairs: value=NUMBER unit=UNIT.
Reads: value=1.5 unit=V
